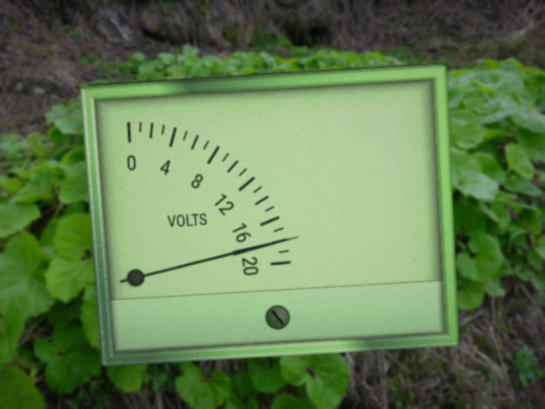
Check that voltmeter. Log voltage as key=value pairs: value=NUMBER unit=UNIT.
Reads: value=18 unit=V
